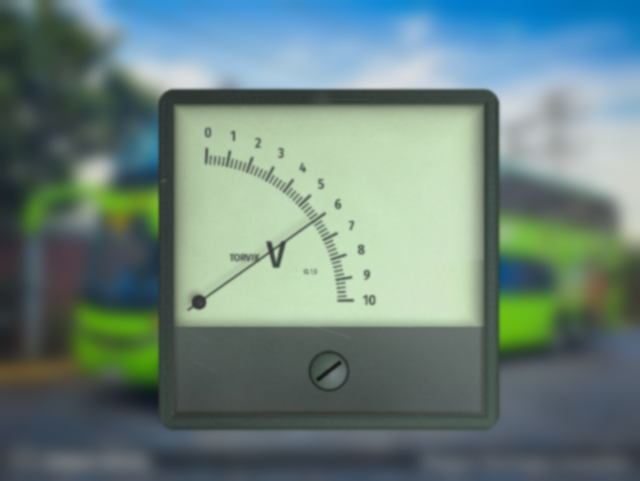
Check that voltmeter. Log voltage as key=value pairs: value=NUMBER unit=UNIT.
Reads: value=6 unit=V
